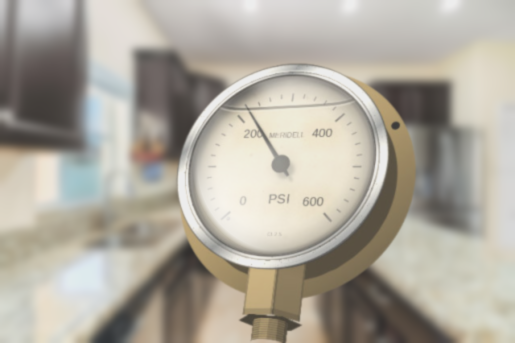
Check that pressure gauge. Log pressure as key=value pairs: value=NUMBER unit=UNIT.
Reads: value=220 unit=psi
